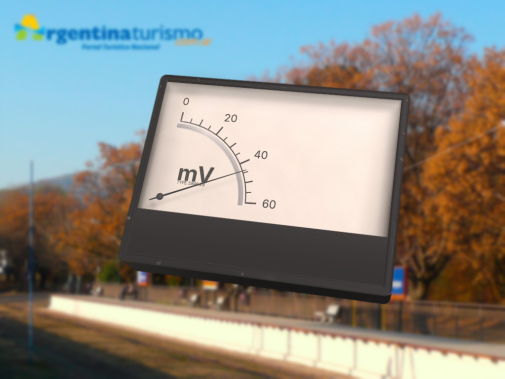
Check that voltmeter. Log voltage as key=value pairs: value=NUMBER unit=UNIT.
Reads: value=45 unit=mV
